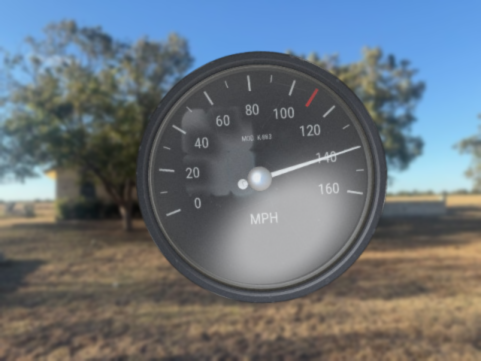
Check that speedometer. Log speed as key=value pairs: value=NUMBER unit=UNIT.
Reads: value=140 unit=mph
